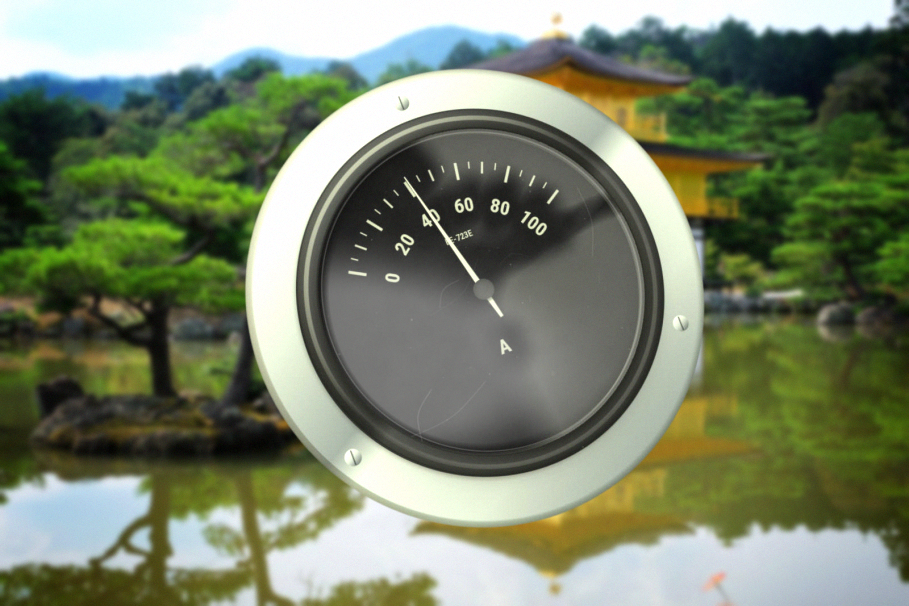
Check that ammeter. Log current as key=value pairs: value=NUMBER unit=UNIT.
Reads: value=40 unit=A
